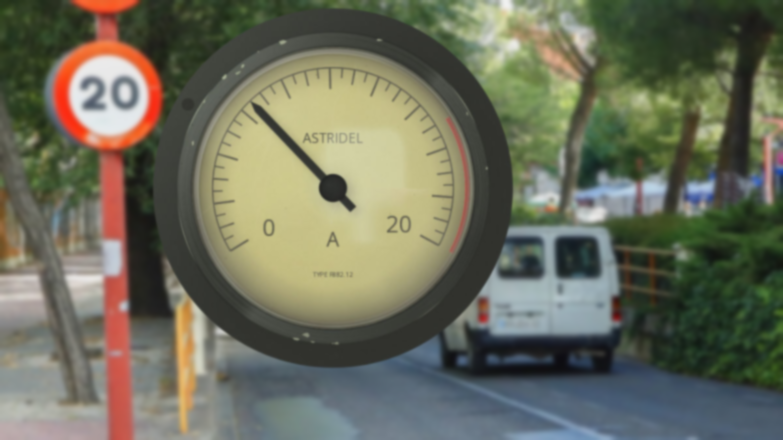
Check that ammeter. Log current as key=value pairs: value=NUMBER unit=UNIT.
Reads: value=6.5 unit=A
